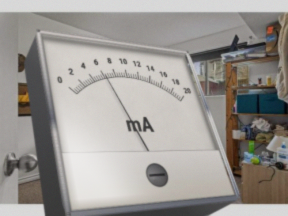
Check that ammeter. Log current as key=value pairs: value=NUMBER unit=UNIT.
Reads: value=6 unit=mA
